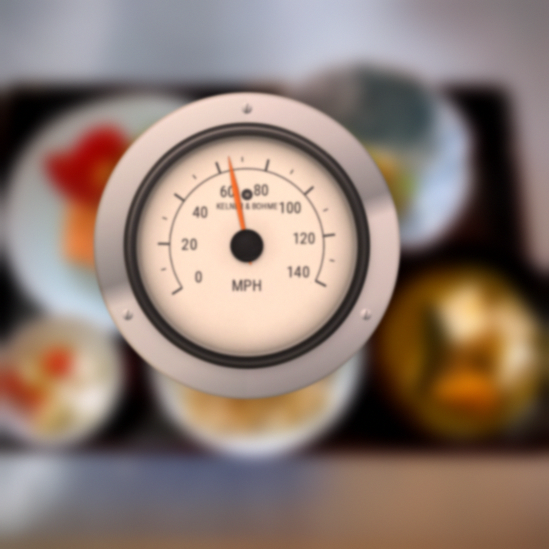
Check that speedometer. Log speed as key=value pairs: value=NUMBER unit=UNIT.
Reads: value=65 unit=mph
